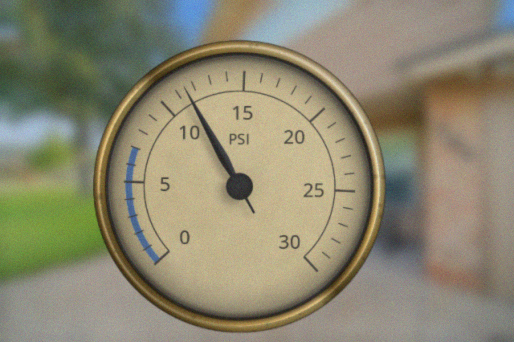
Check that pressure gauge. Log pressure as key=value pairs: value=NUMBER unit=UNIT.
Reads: value=11.5 unit=psi
